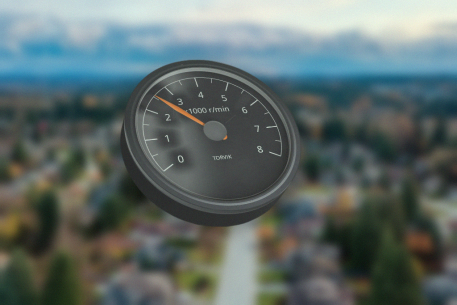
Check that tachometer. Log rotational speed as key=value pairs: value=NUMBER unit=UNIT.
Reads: value=2500 unit=rpm
